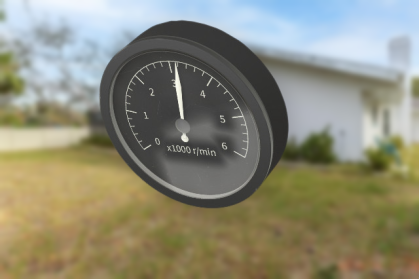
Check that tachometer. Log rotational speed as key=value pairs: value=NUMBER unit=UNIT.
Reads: value=3200 unit=rpm
